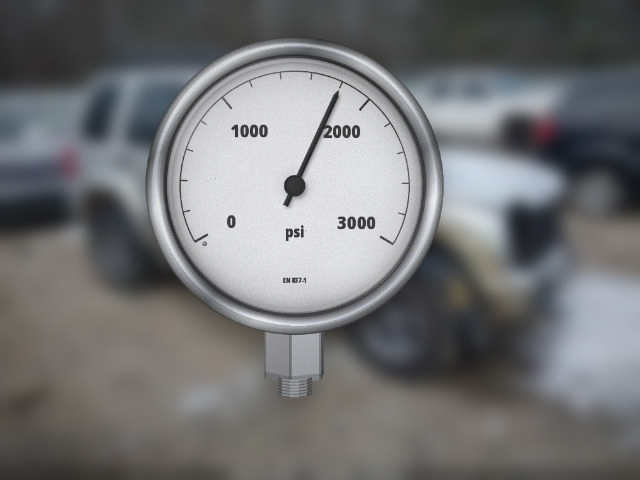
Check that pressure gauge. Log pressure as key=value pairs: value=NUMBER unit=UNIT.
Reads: value=1800 unit=psi
